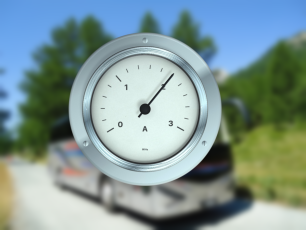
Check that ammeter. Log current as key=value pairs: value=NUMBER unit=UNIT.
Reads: value=2 unit=A
